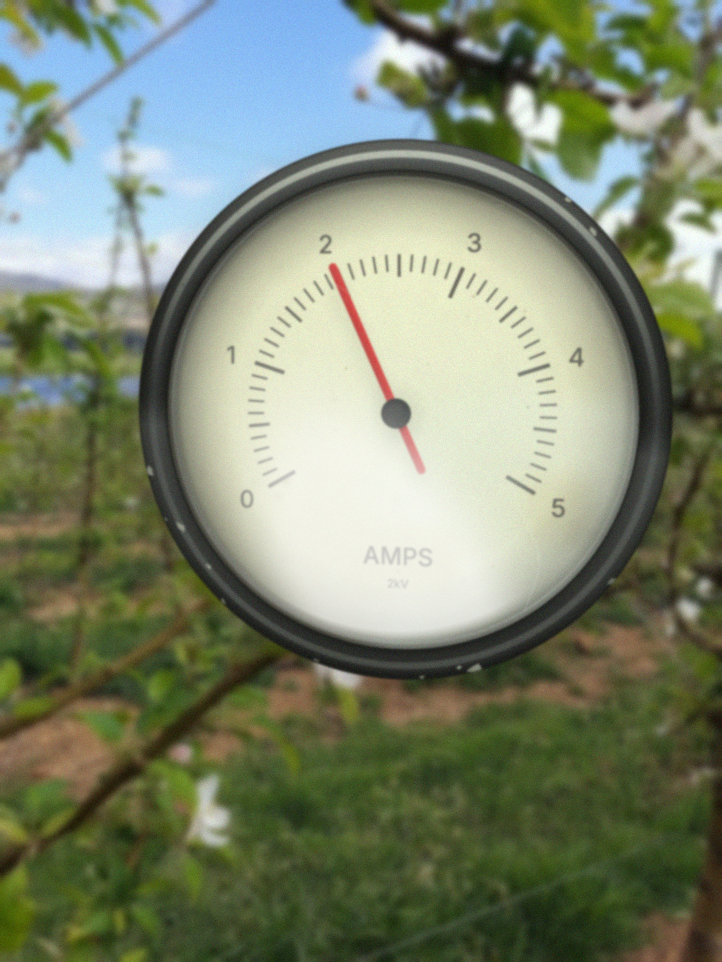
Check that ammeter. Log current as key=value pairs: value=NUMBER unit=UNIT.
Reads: value=2 unit=A
